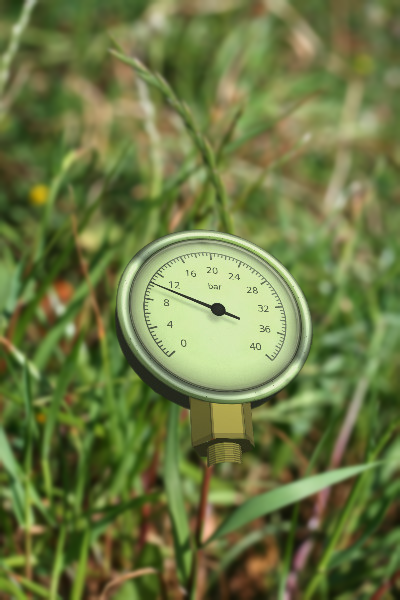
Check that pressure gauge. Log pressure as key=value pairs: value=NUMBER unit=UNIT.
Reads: value=10 unit=bar
